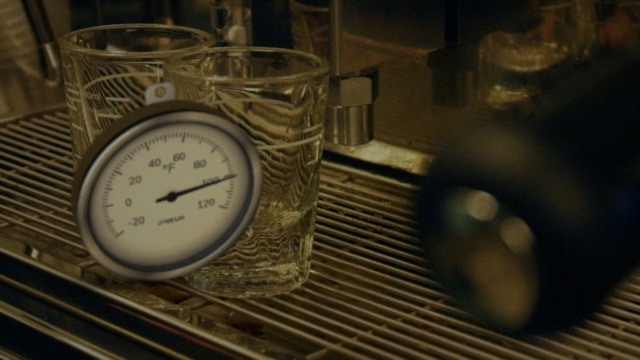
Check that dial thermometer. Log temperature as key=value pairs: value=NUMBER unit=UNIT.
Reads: value=100 unit=°F
